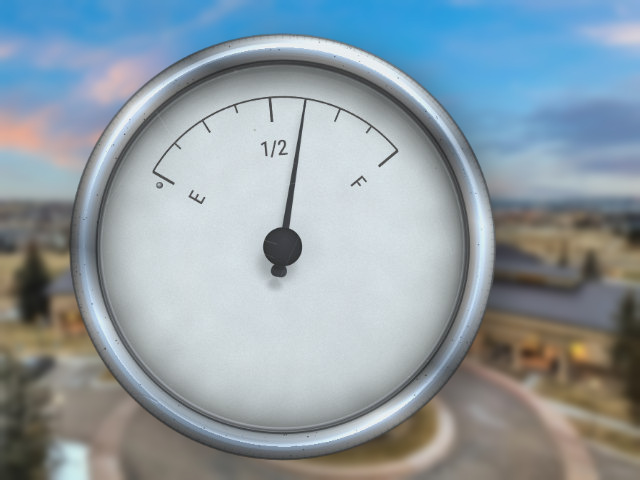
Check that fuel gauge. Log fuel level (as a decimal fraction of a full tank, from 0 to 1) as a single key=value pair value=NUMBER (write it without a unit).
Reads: value=0.625
